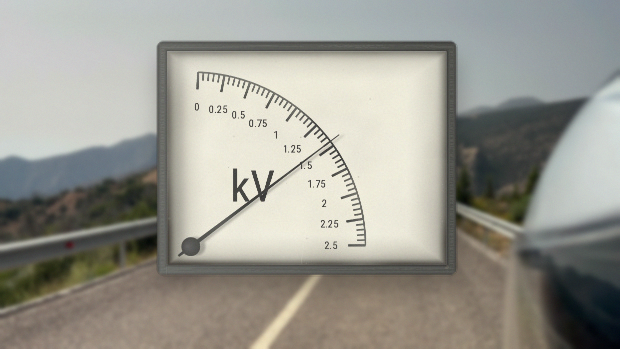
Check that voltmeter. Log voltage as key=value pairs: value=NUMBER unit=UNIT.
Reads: value=1.45 unit=kV
